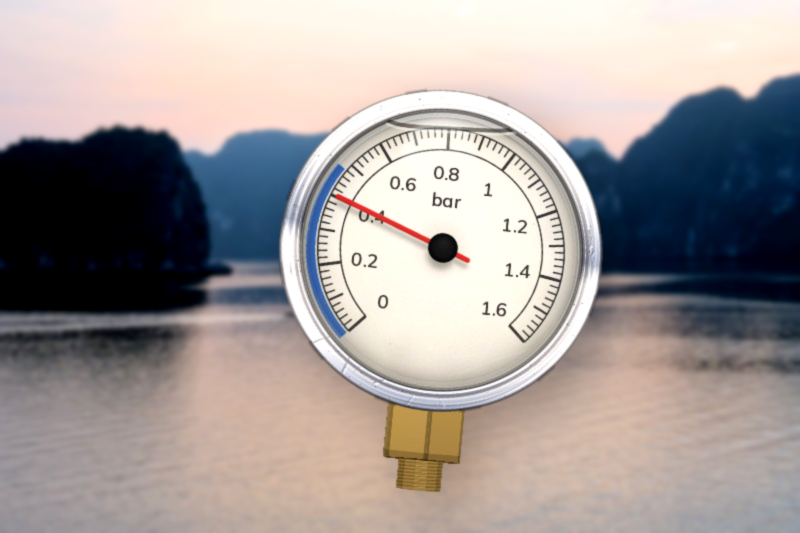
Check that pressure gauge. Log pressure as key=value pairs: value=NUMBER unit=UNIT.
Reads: value=0.4 unit=bar
